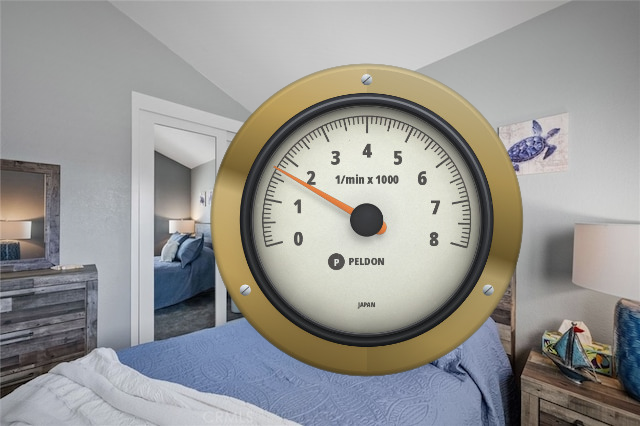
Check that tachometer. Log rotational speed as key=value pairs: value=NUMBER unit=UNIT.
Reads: value=1700 unit=rpm
